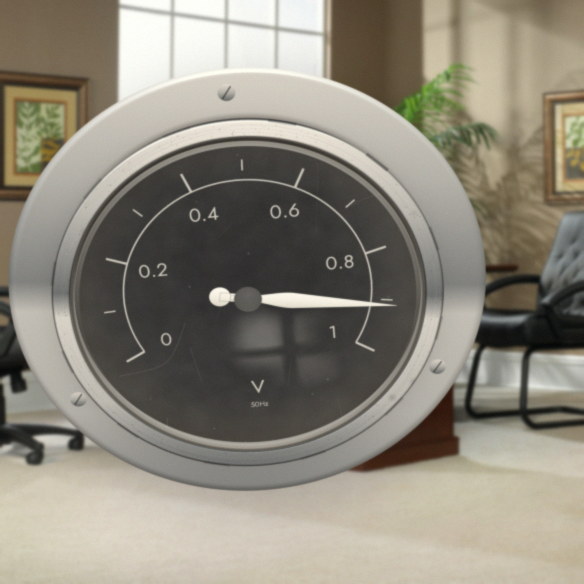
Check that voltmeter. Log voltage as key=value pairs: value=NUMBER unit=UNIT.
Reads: value=0.9 unit=V
